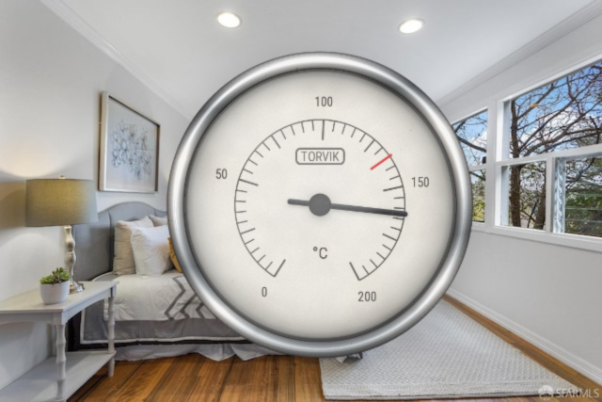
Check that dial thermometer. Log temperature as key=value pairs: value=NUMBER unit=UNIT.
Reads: value=162.5 unit=°C
